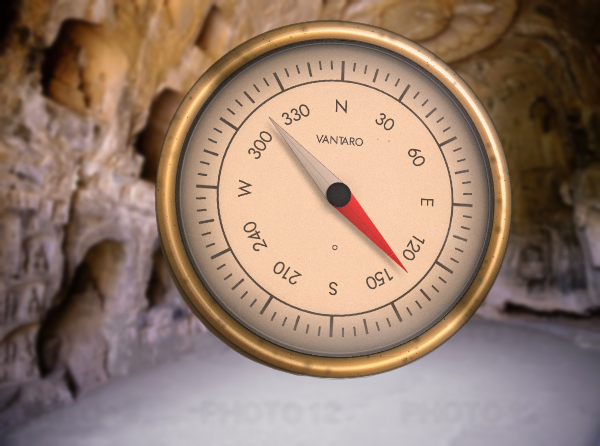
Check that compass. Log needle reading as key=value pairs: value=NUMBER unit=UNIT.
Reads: value=135 unit=°
